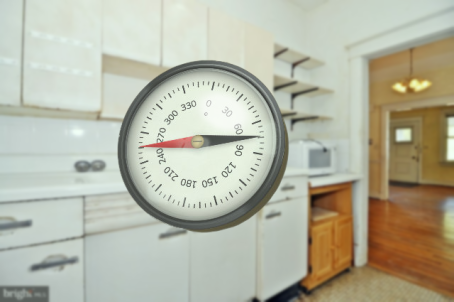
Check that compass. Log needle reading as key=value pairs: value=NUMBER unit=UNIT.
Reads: value=255 unit=°
